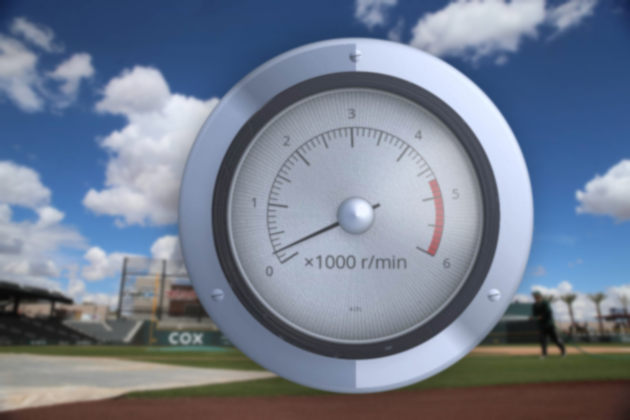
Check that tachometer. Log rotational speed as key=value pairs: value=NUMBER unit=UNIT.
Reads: value=200 unit=rpm
